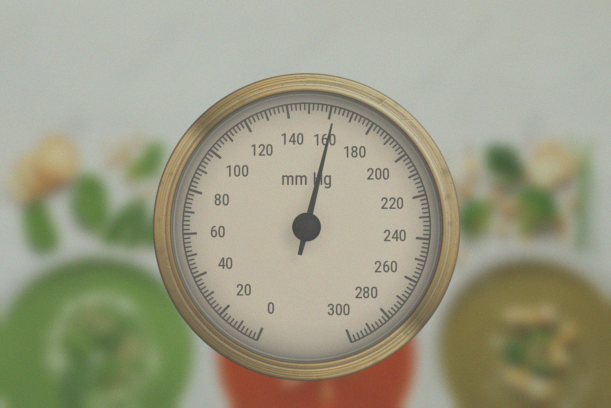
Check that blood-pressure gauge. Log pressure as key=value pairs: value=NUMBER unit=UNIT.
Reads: value=162 unit=mmHg
